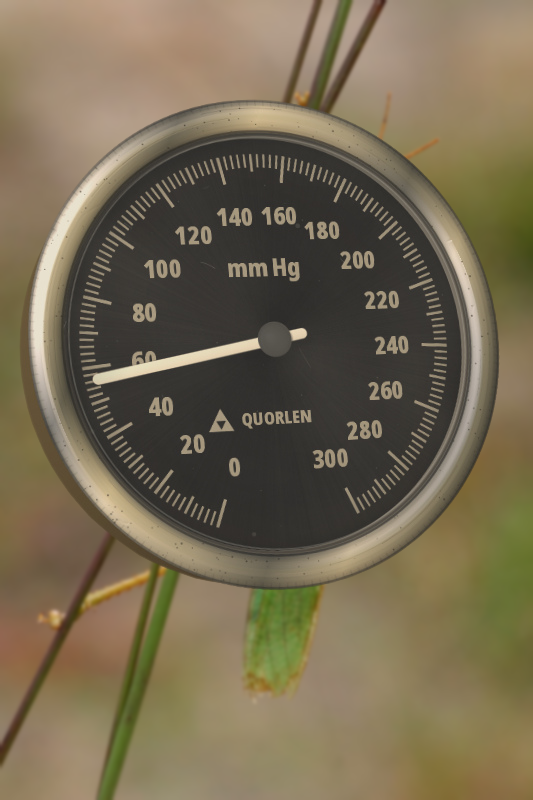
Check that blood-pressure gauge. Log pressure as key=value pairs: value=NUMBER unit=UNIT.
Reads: value=56 unit=mmHg
